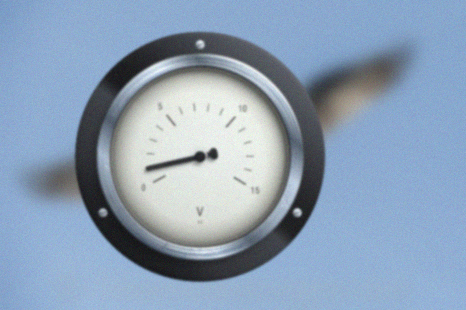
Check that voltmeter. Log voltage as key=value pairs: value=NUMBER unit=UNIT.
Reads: value=1 unit=V
